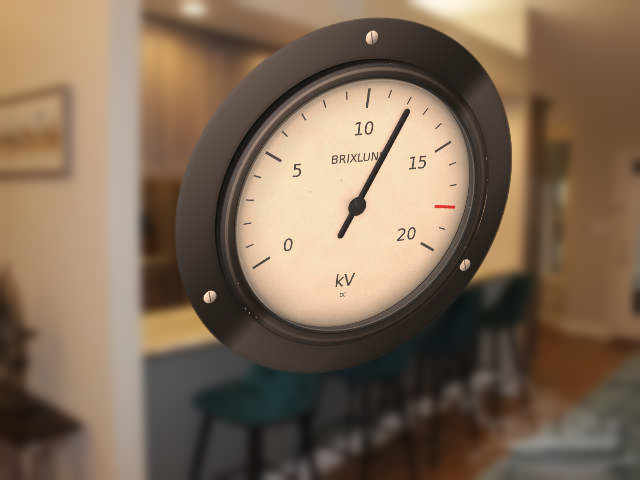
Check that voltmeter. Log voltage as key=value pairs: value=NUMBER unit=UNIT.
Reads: value=12 unit=kV
